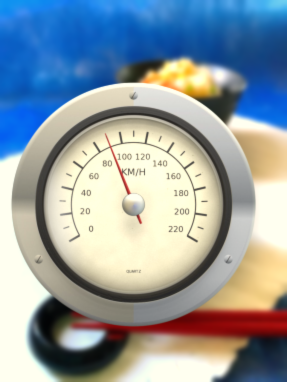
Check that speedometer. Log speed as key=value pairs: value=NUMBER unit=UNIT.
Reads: value=90 unit=km/h
